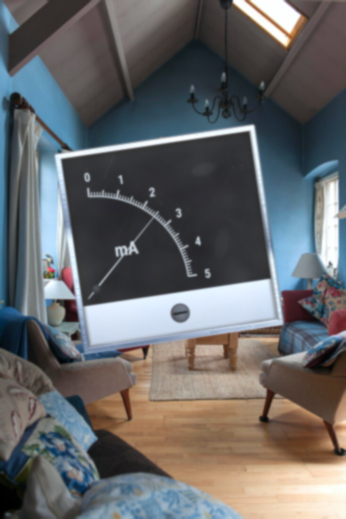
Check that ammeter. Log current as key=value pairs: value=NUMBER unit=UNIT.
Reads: value=2.5 unit=mA
